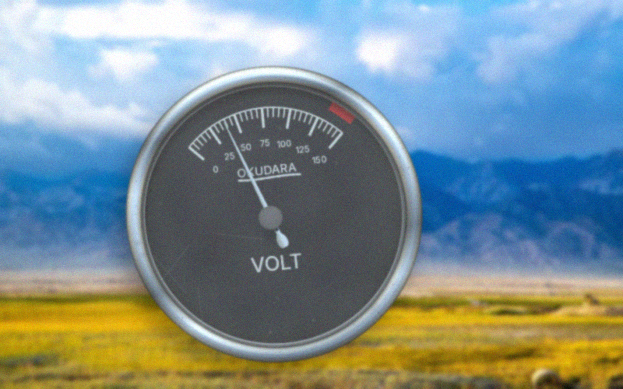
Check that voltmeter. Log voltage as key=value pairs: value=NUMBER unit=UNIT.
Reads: value=40 unit=V
